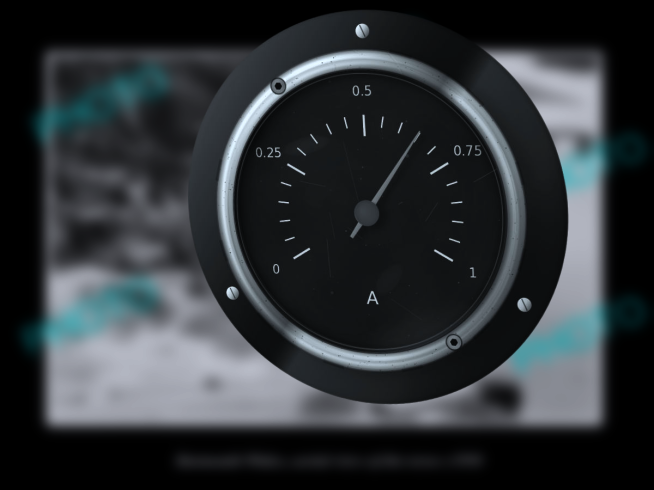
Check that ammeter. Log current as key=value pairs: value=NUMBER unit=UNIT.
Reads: value=0.65 unit=A
